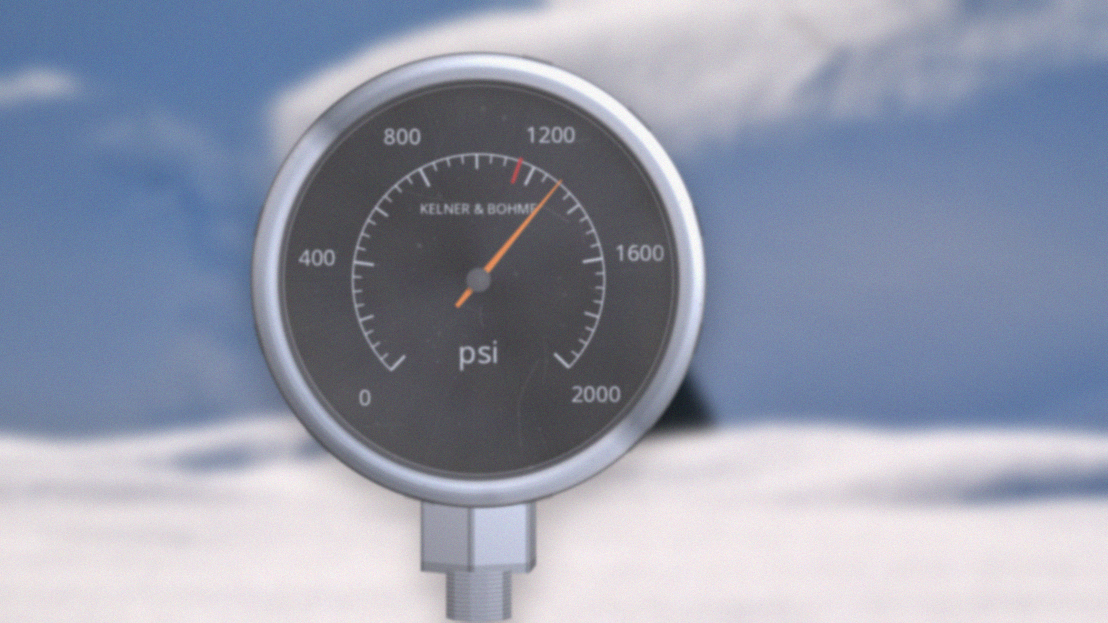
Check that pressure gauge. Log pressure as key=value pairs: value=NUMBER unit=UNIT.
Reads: value=1300 unit=psi
